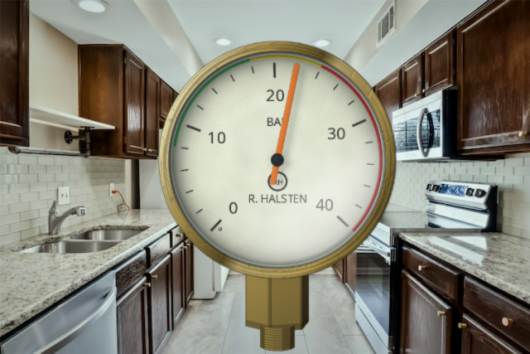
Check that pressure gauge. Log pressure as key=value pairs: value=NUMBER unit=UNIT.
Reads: value=22 unit=bar
